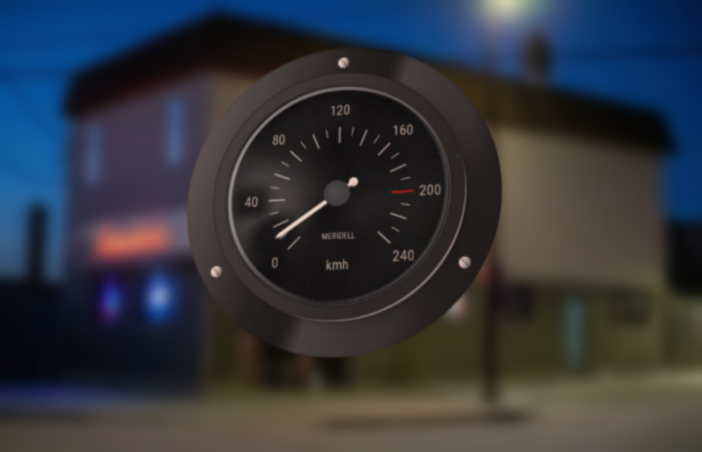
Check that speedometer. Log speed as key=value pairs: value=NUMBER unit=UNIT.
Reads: value=10 unit=km/h
